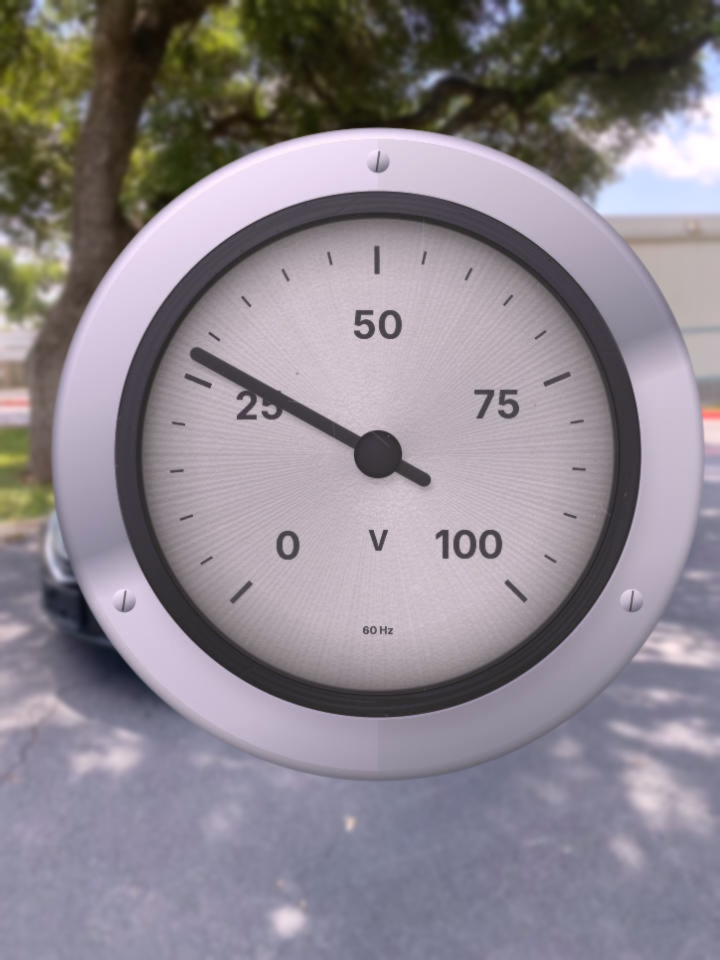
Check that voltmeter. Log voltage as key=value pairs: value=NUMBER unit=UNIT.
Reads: value=27.5 unit=V
